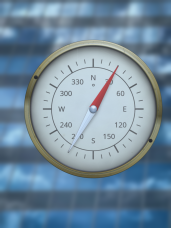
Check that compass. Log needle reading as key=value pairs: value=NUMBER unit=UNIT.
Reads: value=30 unit=°
